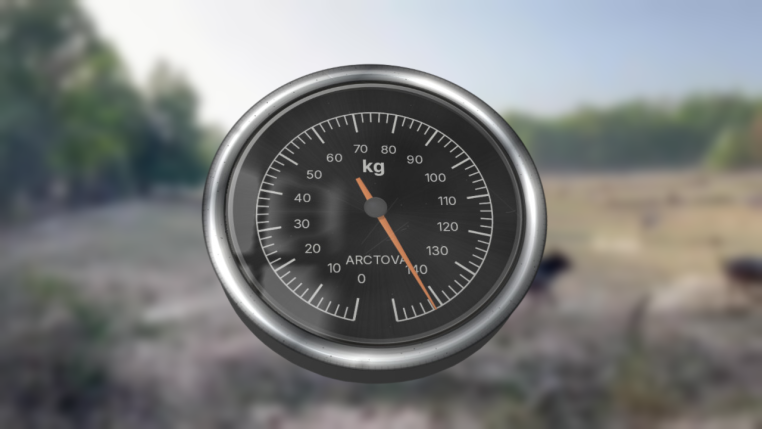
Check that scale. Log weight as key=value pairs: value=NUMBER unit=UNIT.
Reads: value=142 unit=kg
